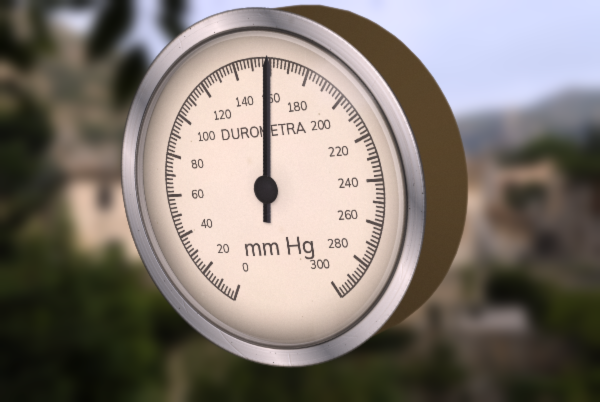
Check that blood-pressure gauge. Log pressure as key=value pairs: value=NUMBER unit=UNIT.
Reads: value=160 unit=mmHg
